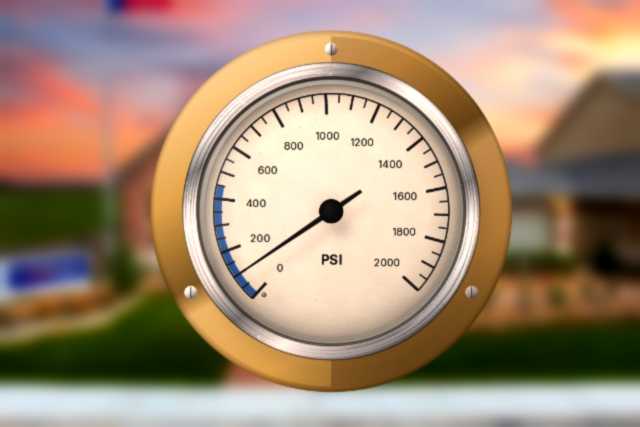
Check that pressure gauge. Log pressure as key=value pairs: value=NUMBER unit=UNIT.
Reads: value=100 unit=psi
